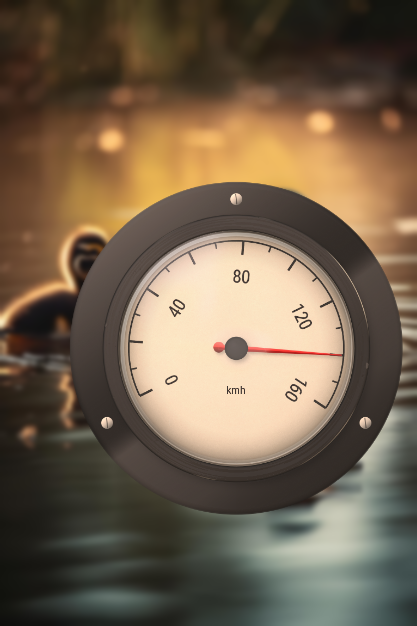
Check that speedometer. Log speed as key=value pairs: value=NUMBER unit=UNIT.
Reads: value=140 unit=km/h
